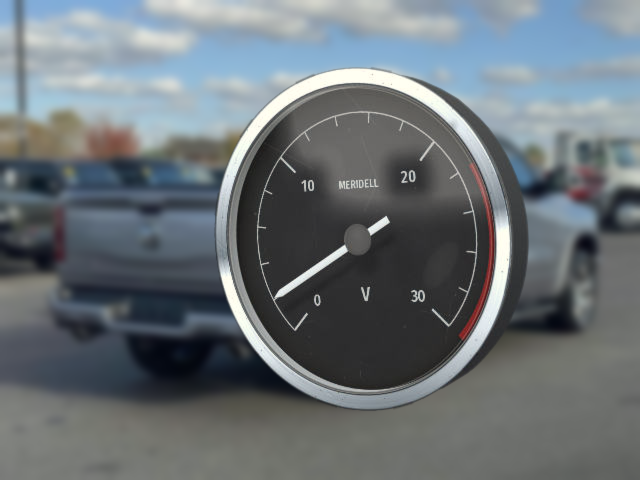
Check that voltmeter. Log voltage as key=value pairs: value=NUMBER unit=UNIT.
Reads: value=2 unit=V
